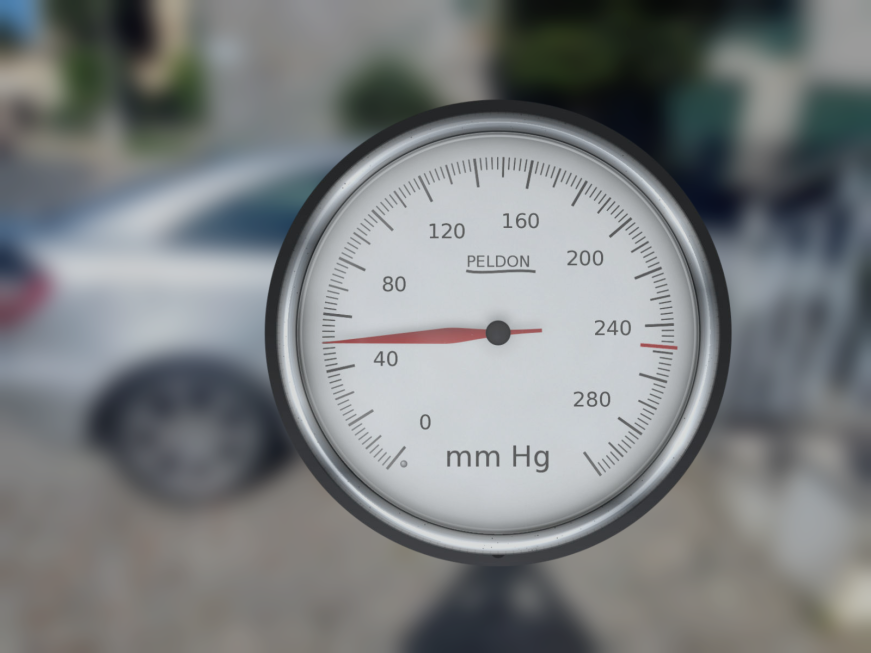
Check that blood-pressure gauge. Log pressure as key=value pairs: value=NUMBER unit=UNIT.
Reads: value=50 unit=mmHg
